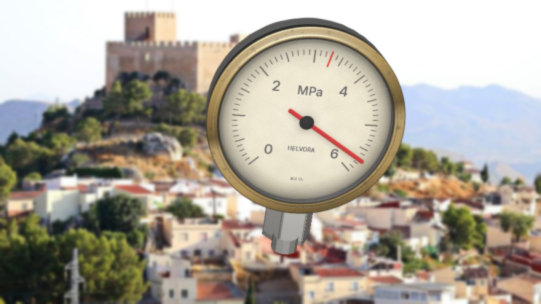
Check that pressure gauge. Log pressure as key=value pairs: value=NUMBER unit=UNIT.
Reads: value=5.7 unit=MPa
